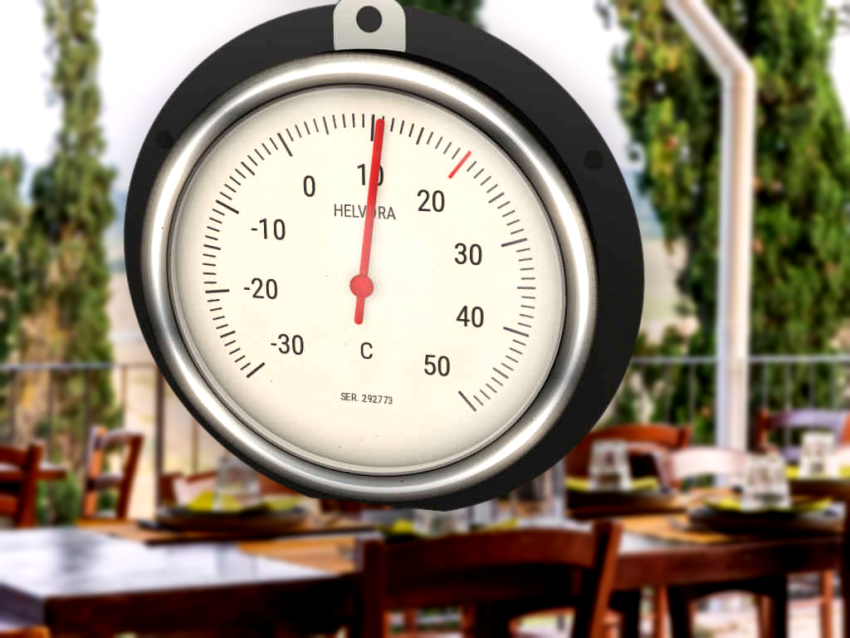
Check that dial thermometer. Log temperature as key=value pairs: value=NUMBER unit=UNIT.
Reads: value=11 unit=°C
